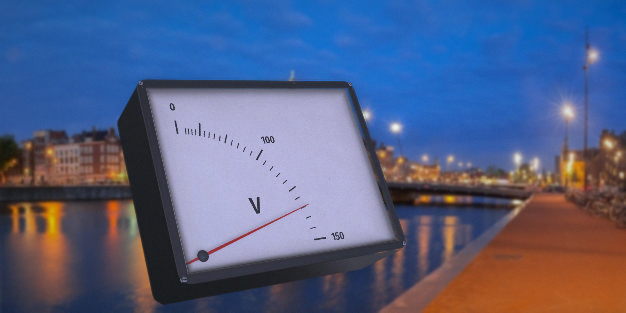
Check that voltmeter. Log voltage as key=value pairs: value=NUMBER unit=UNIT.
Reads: value=135 unit=V
